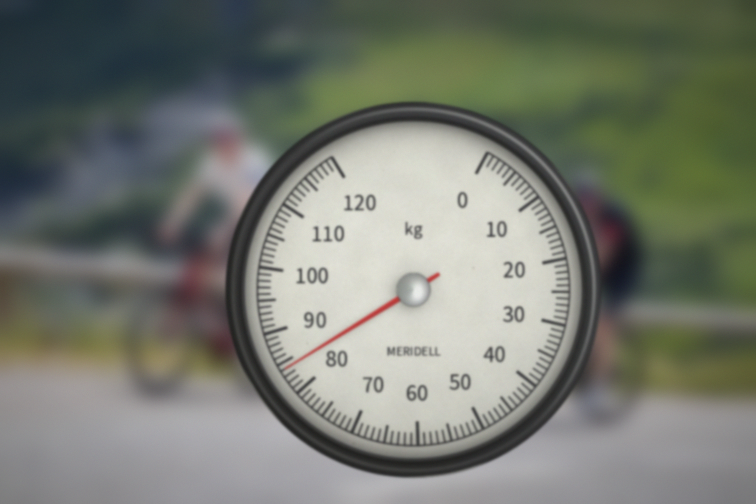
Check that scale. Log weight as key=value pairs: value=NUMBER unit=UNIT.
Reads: value=84 unit=kg
